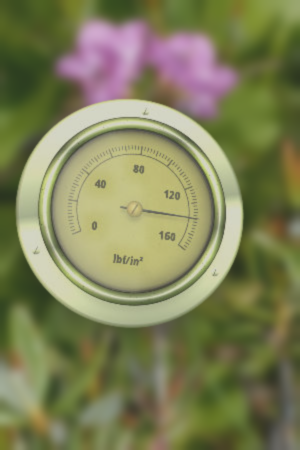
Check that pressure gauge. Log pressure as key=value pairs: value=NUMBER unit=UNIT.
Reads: value=140 unit=psi
